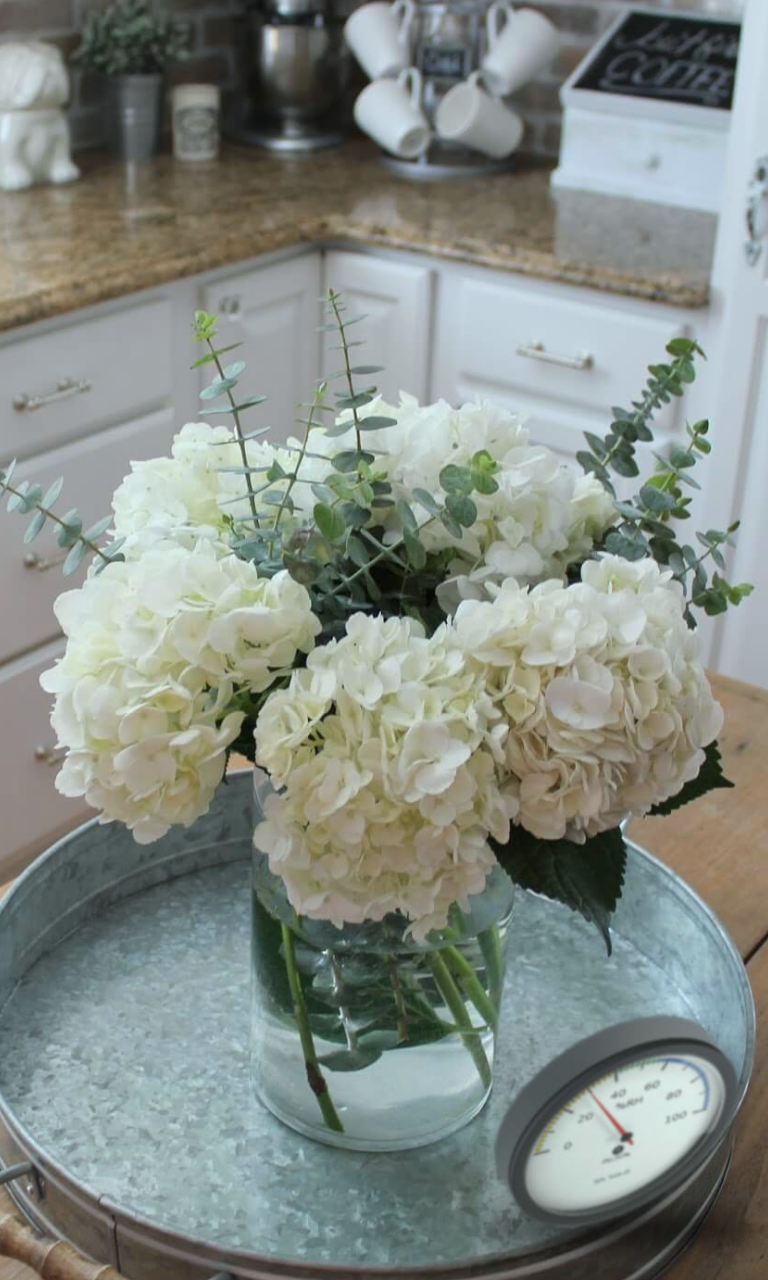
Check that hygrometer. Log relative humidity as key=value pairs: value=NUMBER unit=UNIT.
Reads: value=30 unit=%
